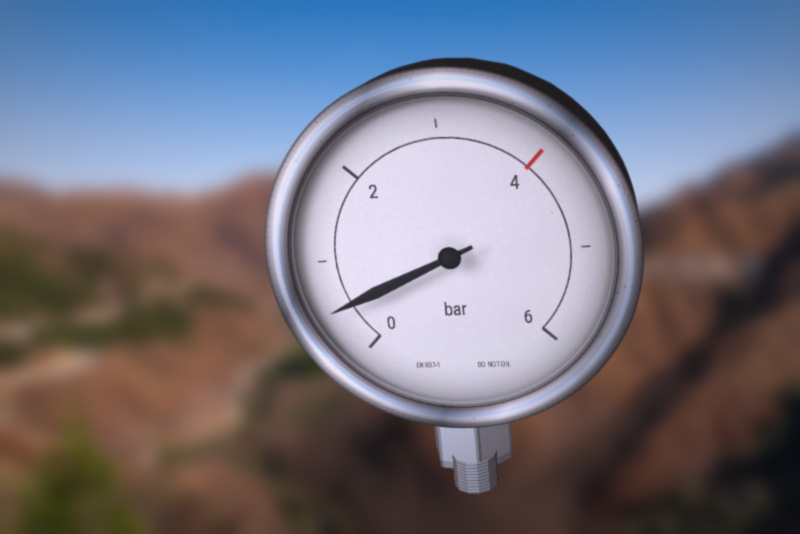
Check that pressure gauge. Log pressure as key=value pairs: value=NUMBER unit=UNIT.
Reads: value=0.5 unit=bar
